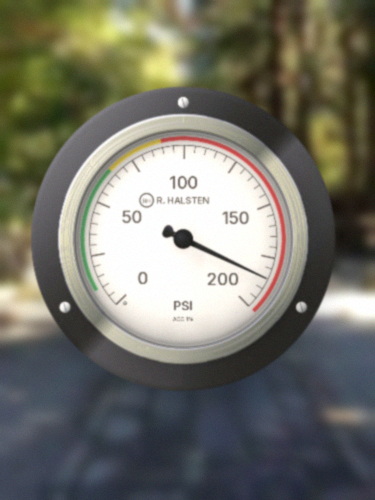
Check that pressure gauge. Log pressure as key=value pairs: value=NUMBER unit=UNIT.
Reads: value=185 unit=psi
